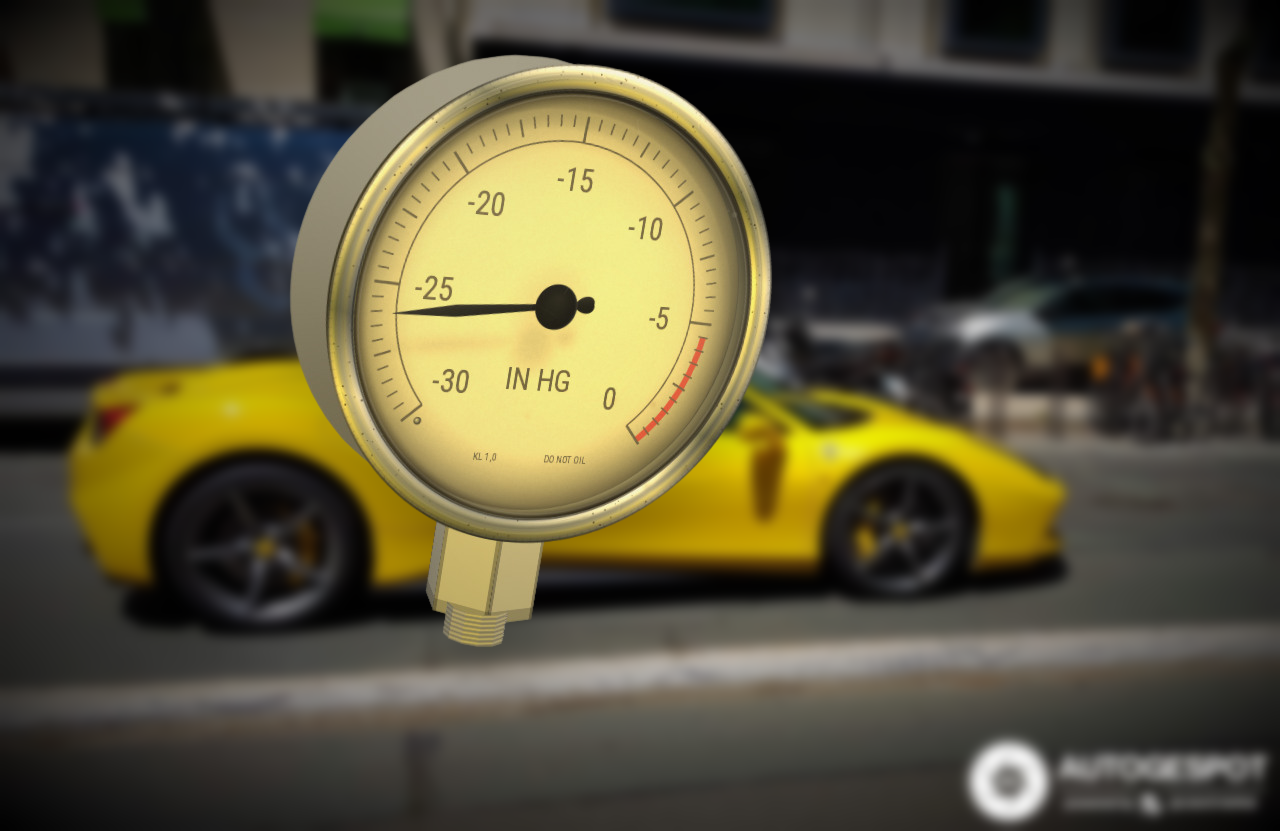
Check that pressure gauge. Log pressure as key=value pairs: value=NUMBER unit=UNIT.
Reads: value=-26 unit=inHg
